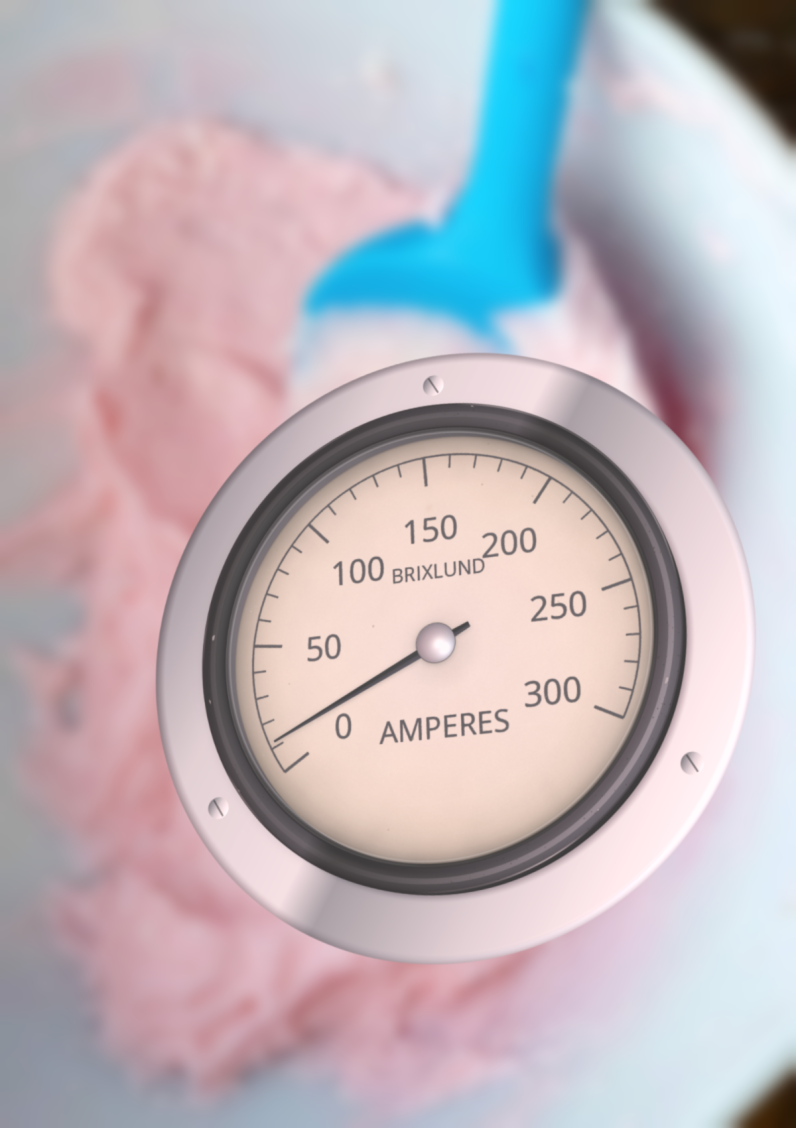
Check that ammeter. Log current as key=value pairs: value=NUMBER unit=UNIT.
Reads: value=10 unit=A
